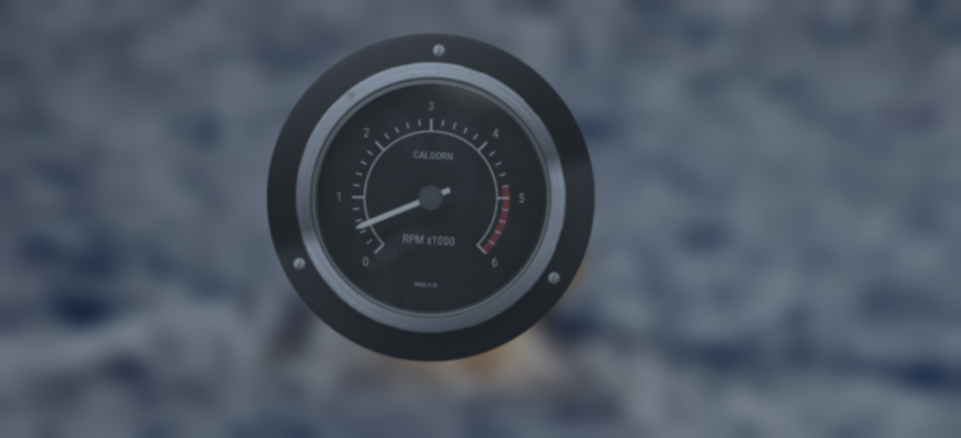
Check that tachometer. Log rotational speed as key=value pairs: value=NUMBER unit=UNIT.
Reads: value=500 unit=rpm
